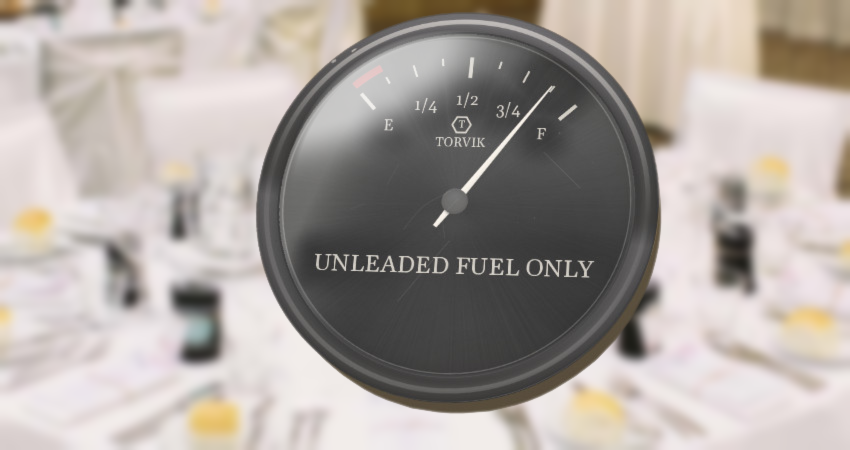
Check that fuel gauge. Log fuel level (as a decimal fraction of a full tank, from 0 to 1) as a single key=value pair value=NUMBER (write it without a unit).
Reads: value=0.875
